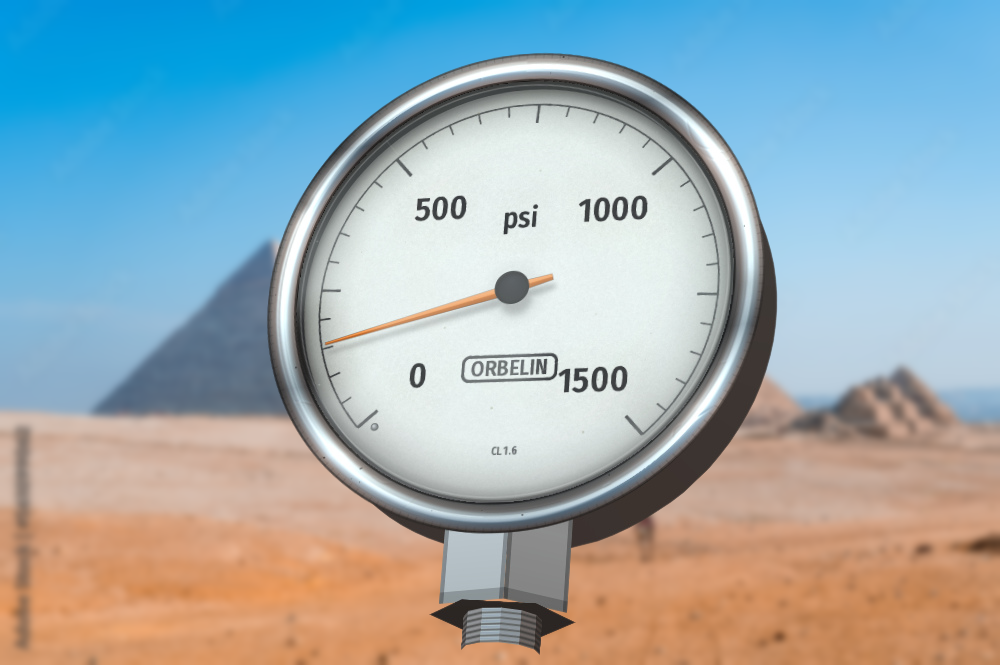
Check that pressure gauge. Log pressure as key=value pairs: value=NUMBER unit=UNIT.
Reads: value=150 unit=psi
